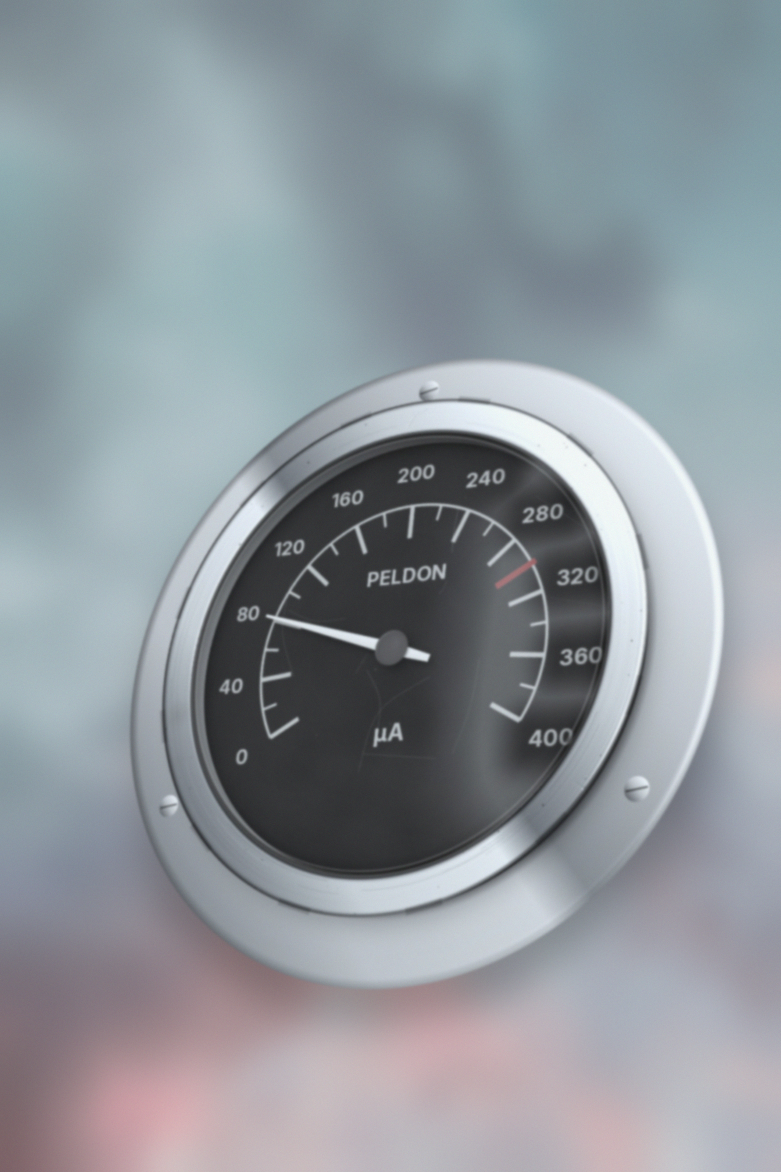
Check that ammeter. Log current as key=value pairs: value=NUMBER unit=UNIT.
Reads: value=80 unit=µA
